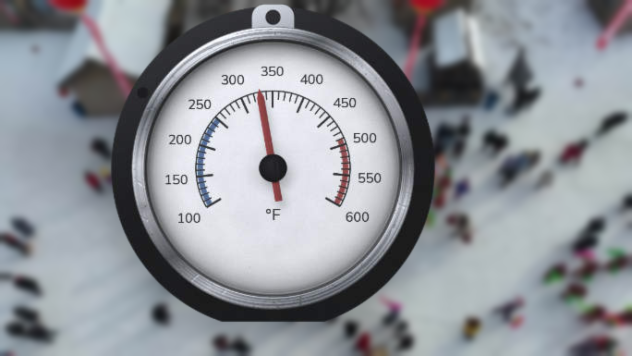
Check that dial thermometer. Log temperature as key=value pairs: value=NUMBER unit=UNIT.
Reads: value=330 unit=°F
